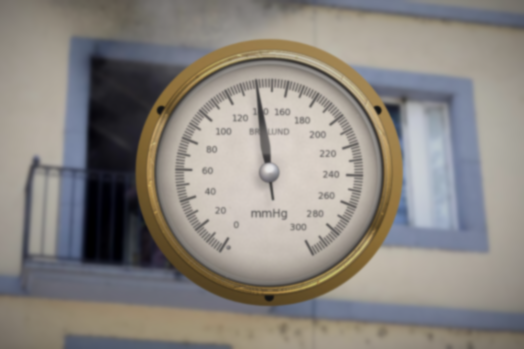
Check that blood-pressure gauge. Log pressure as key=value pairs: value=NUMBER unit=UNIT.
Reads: value=140 unit=mmHg
